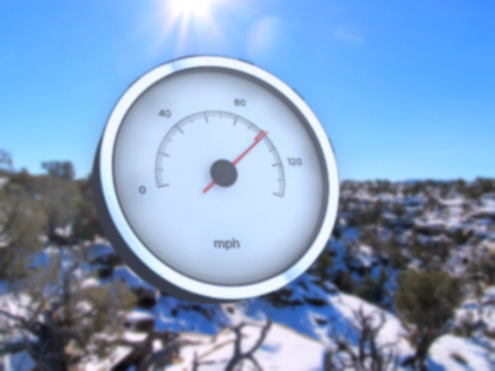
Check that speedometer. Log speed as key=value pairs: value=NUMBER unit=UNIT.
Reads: value=100 unit=mph
